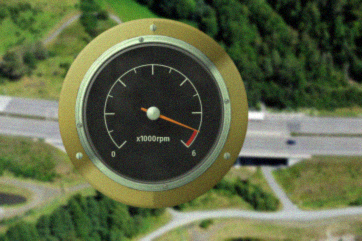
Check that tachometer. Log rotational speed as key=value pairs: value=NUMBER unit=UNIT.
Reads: value=5500 unit=rpm
